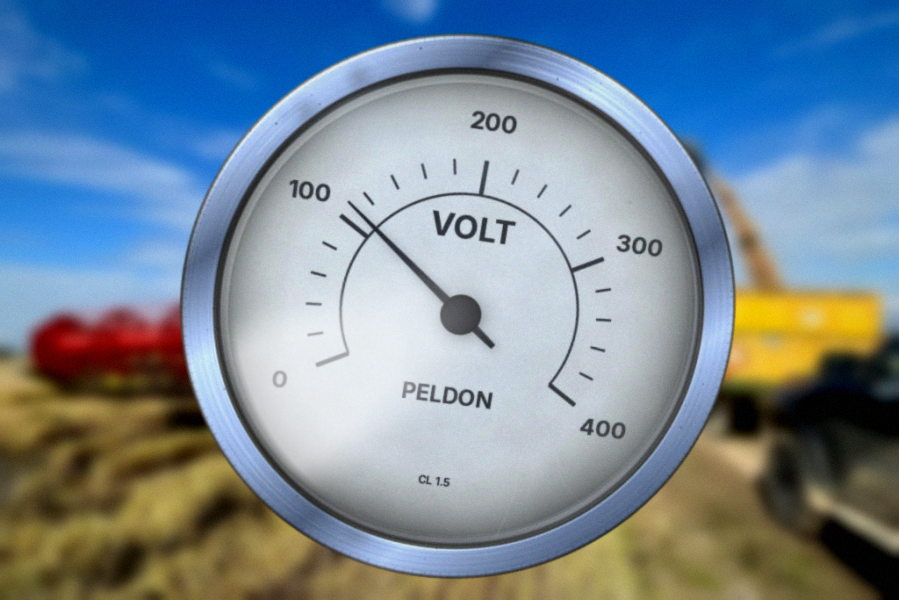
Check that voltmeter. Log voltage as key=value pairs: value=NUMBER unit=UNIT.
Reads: value=110 unit=V
